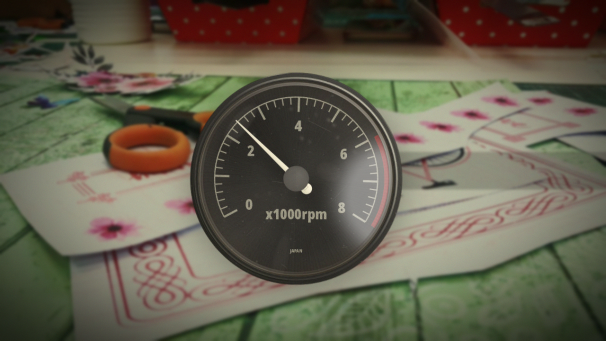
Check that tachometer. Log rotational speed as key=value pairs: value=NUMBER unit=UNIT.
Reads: value=2400 unit=rpm
